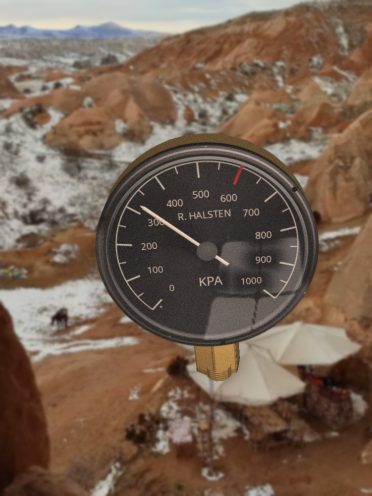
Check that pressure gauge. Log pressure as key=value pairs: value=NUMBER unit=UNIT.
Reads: value=325 unit=kPa
